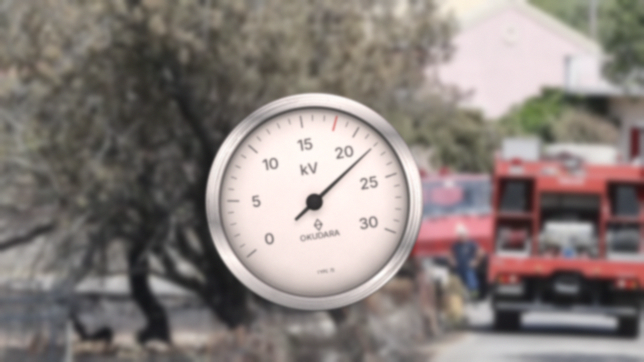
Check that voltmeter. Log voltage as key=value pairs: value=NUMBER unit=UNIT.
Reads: value=22 unit=kV
